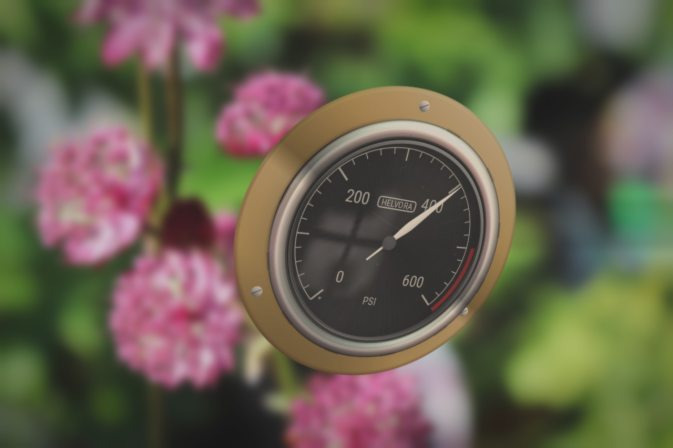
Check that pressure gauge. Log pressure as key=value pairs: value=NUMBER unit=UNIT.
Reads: value=400 unit=psi
